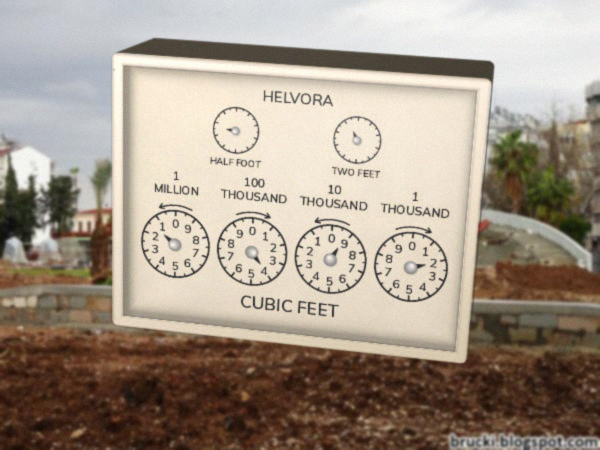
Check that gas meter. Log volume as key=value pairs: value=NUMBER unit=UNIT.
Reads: value=139200 unit=ft³
